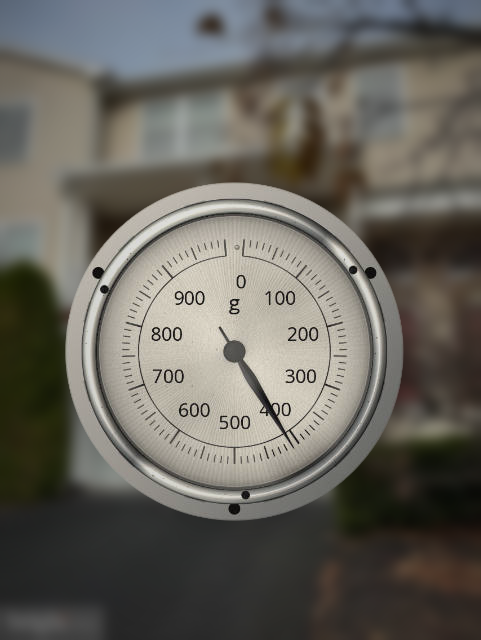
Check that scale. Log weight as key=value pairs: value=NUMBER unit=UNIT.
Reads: value=410 unit=g
